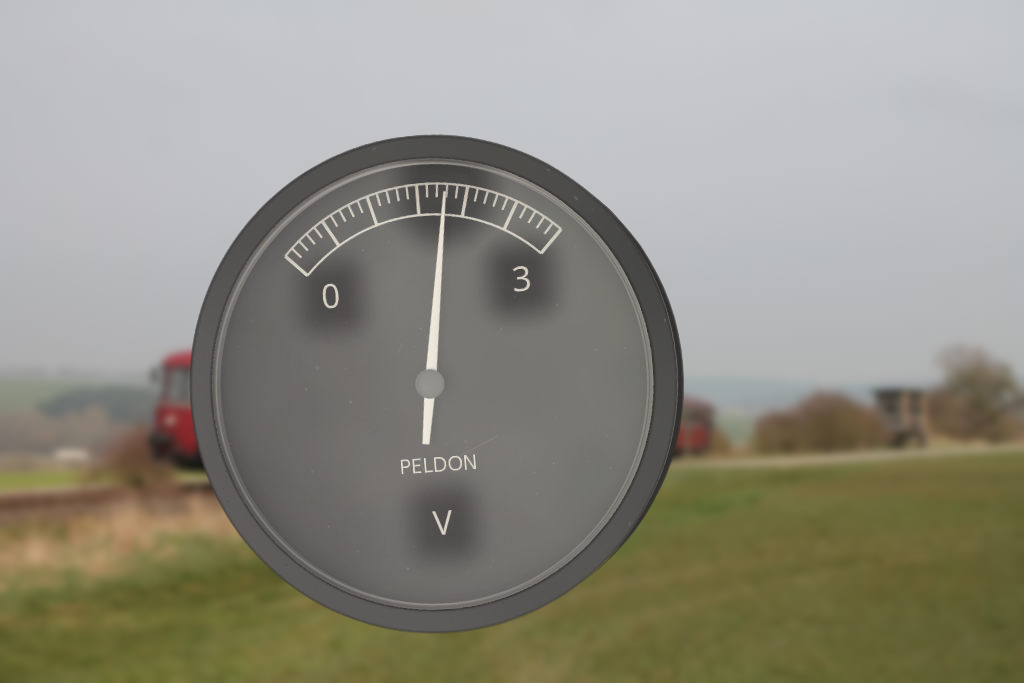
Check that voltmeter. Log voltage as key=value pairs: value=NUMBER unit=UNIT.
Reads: value=1.8 unit=V
